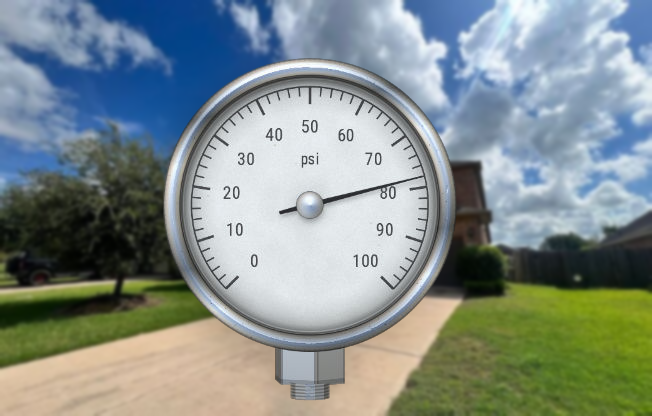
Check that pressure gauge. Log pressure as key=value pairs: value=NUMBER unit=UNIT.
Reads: value=78 unit=psi
